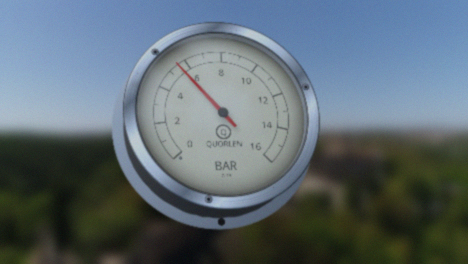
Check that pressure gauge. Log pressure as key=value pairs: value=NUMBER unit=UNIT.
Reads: value=5.5 unit=bar
